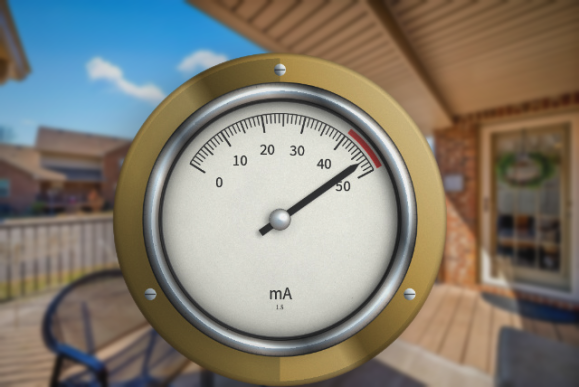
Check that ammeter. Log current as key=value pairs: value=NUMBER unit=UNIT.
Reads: value=47 unit=mA
